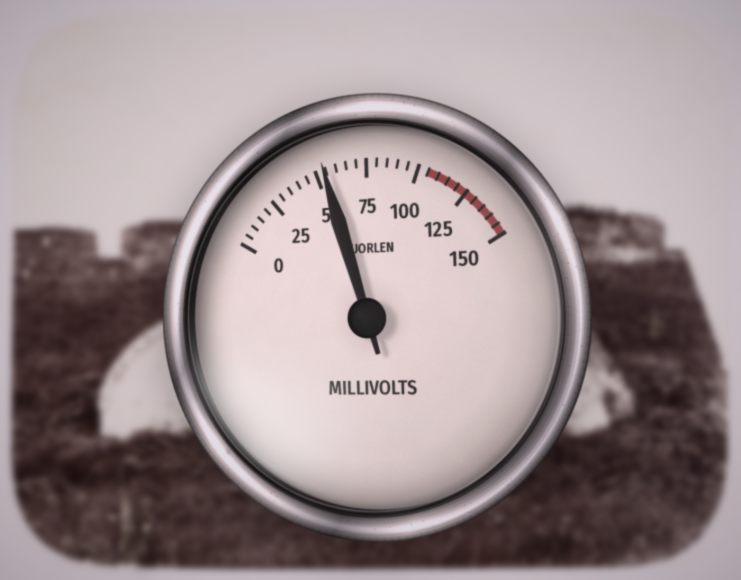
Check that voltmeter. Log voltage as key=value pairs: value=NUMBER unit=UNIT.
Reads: value=55 unit=mV
